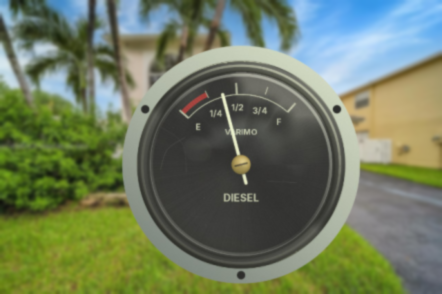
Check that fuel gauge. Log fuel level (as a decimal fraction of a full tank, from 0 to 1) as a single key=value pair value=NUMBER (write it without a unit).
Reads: value=0.375
